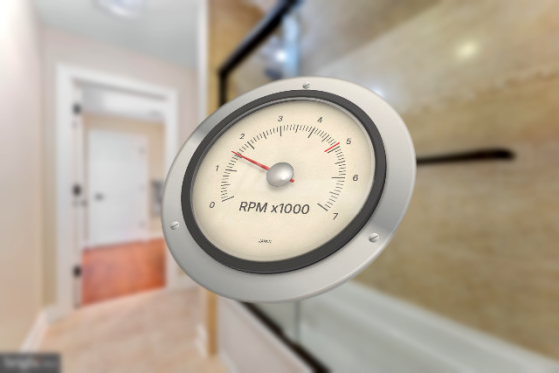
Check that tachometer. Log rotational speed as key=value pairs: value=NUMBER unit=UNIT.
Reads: value=1500 unit=rpm
